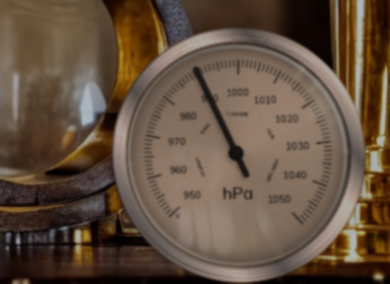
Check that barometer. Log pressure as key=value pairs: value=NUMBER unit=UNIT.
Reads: value=990 unit=hPa
